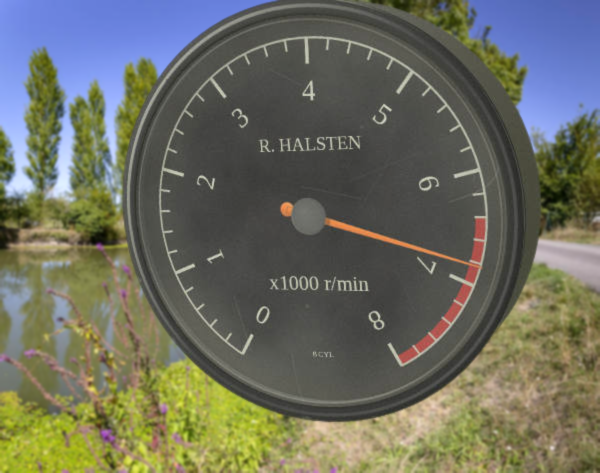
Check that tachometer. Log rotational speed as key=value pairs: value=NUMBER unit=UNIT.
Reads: value=6800 unit=rpm
